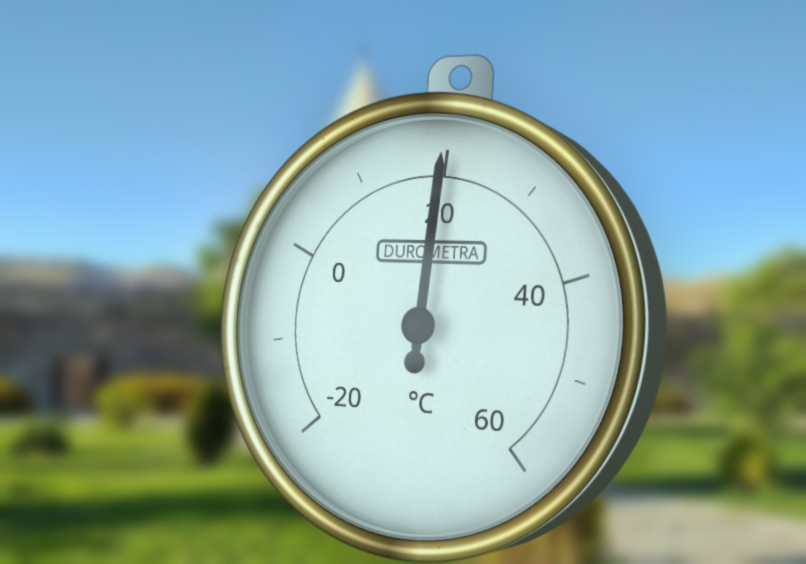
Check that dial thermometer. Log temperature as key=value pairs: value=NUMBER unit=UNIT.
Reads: value=20 unit=°C
